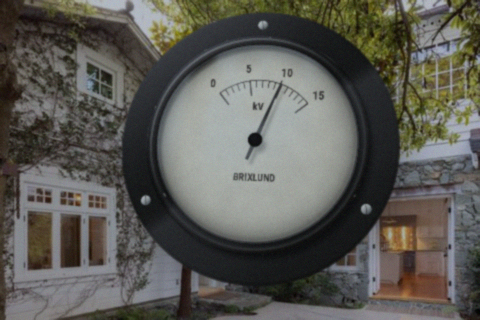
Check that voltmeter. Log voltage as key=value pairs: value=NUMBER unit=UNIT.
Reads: value=10 unit=kV
